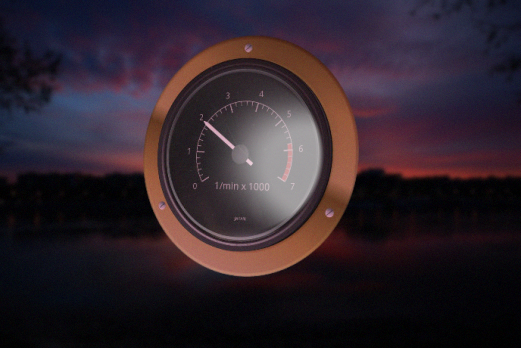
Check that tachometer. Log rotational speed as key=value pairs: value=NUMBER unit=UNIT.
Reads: value=2000 unit=rpm
